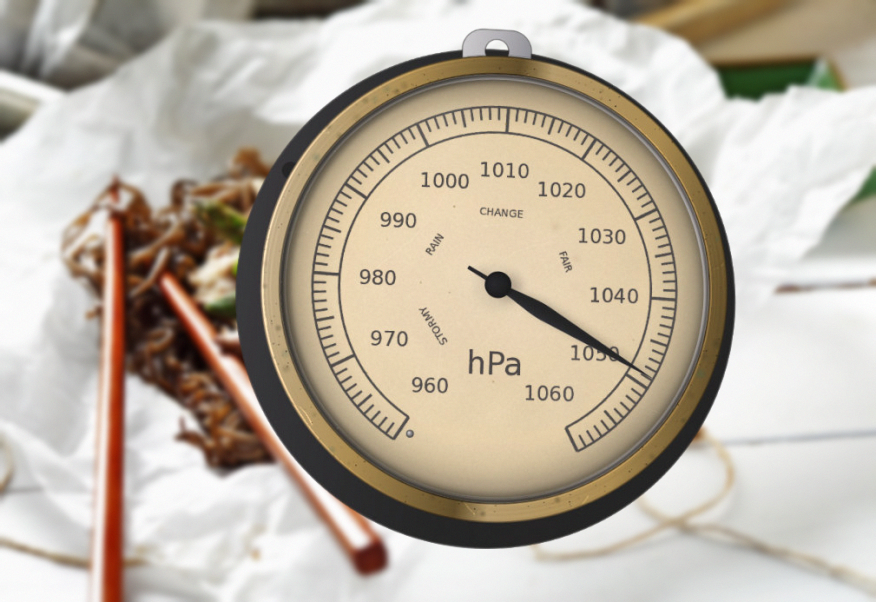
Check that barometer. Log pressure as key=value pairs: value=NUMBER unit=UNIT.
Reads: value=1049 unit=hPa
